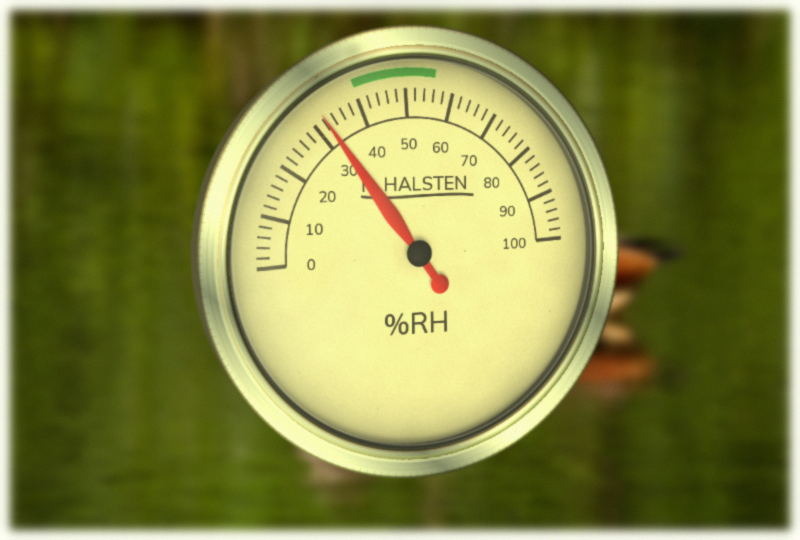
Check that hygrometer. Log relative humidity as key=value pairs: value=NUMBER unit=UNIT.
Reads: value=32 unit=%
